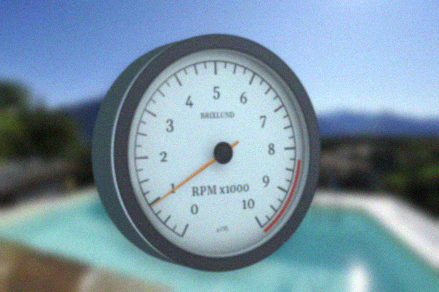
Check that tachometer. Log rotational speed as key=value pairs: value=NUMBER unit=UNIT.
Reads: value=1000 unit=rpm
